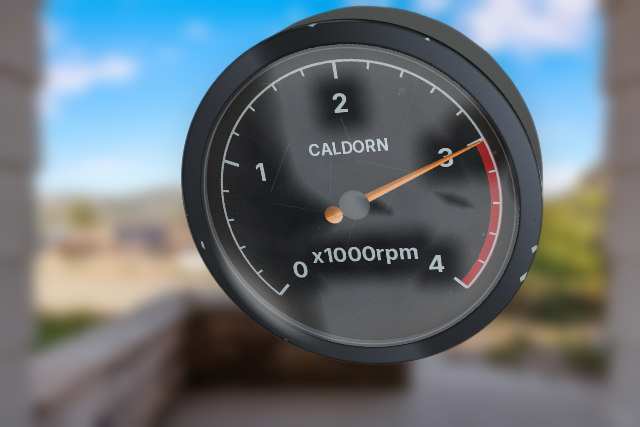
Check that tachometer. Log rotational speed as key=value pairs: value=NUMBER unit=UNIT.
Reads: value=3000 unit=rpm
